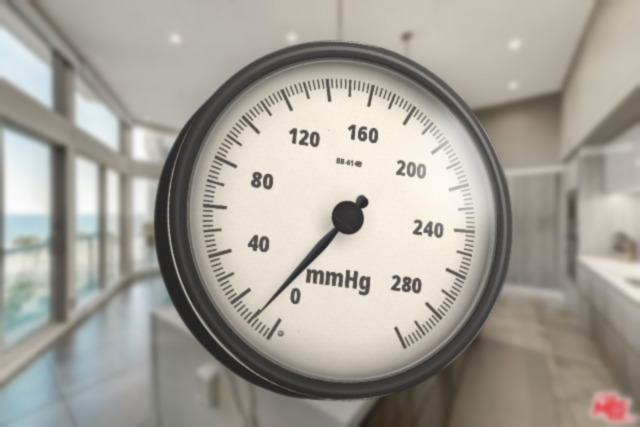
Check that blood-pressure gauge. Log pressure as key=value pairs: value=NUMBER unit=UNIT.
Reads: value=10 unit=mmHg
